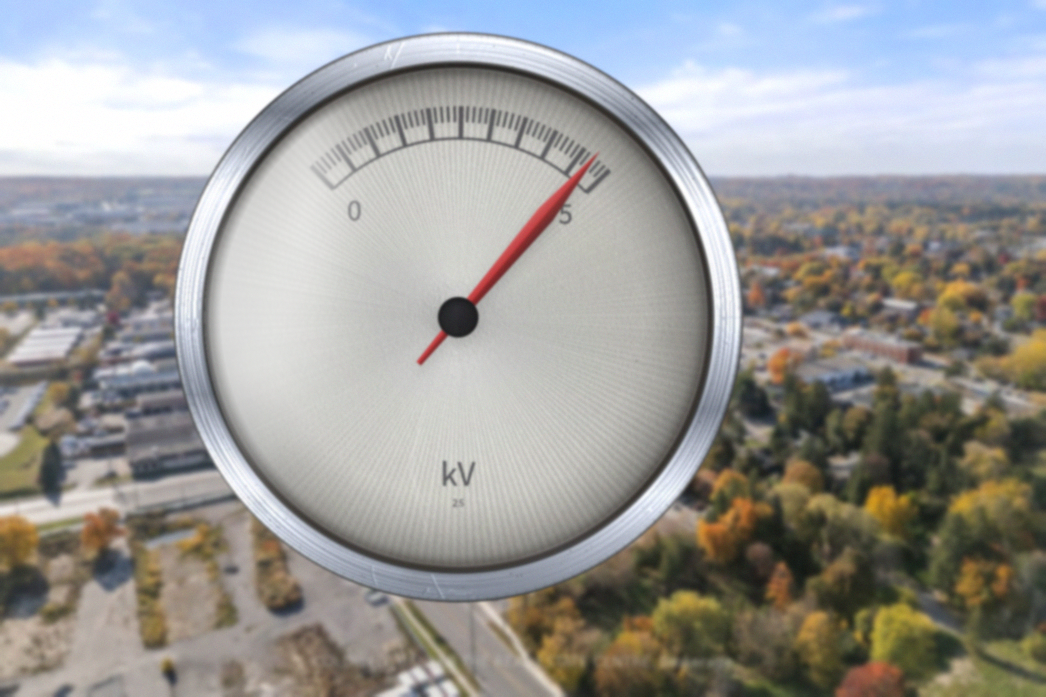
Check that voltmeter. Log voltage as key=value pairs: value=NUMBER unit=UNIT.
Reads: value=4.7 unit=kV
